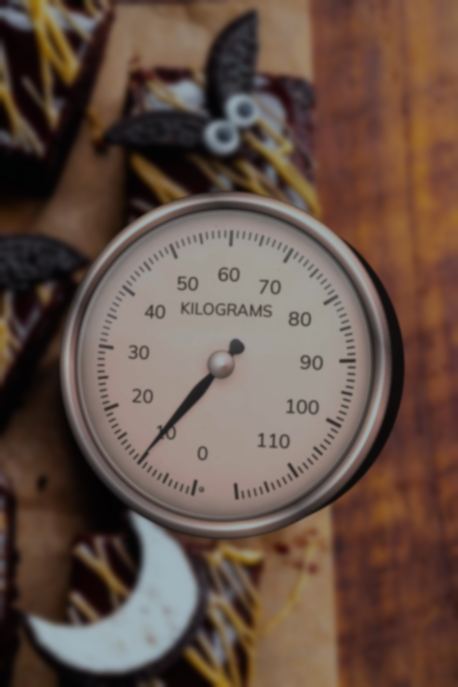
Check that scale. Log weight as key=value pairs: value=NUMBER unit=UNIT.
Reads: value=10 unit=kg
